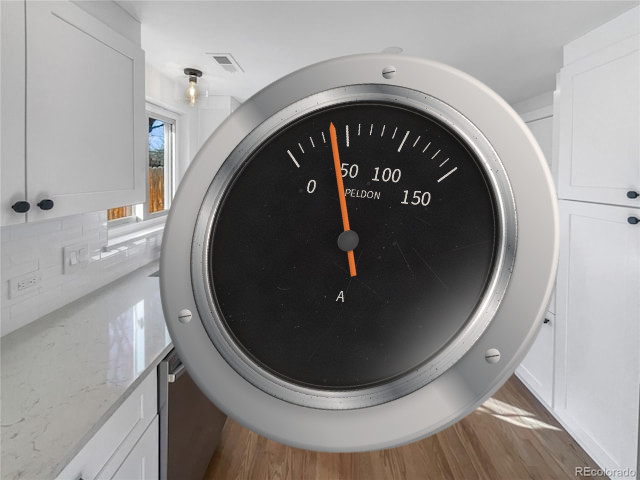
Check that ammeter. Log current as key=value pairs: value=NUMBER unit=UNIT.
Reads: value=40 unit=A
